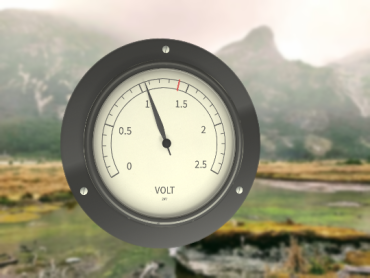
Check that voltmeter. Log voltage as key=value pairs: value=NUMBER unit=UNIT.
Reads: value=1.05 unit=V
